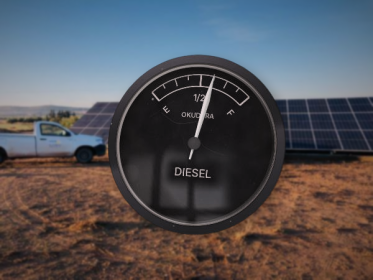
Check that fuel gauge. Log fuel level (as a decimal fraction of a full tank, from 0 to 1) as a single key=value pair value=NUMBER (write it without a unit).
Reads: value=0.625
